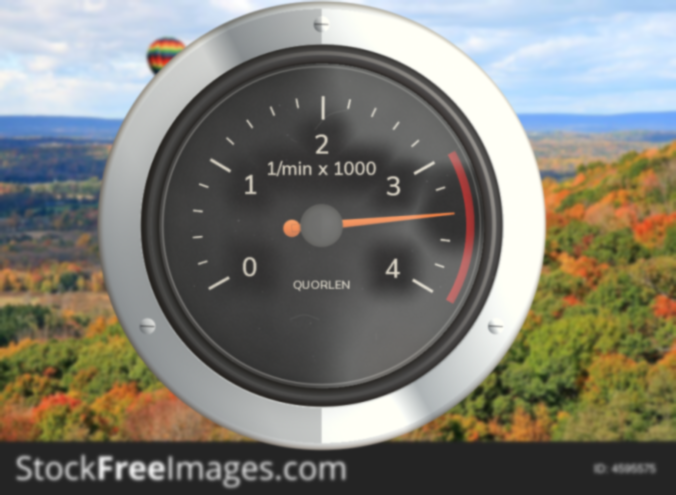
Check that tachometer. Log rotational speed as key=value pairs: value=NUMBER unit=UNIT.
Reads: value=3400 unit=rpm
